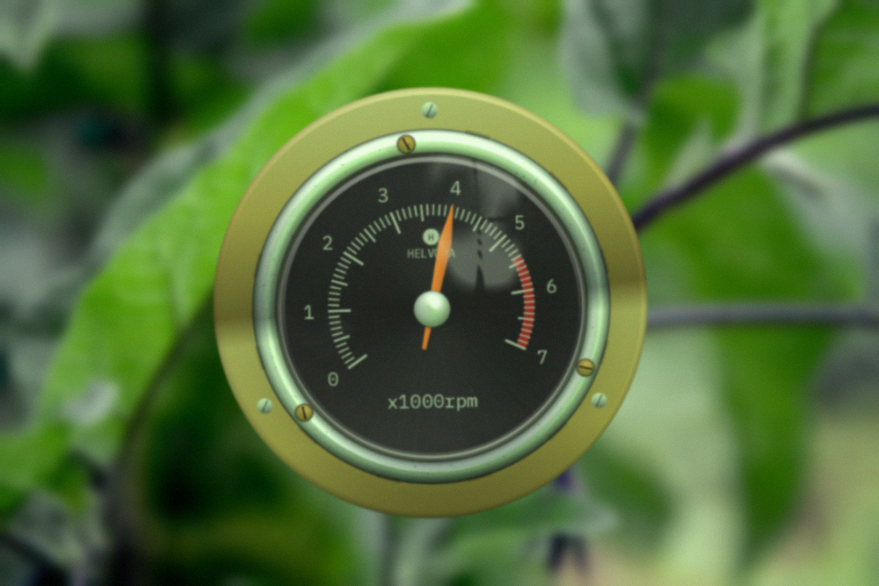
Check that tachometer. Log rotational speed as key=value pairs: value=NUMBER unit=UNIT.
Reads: value=4000 unit=rpm
